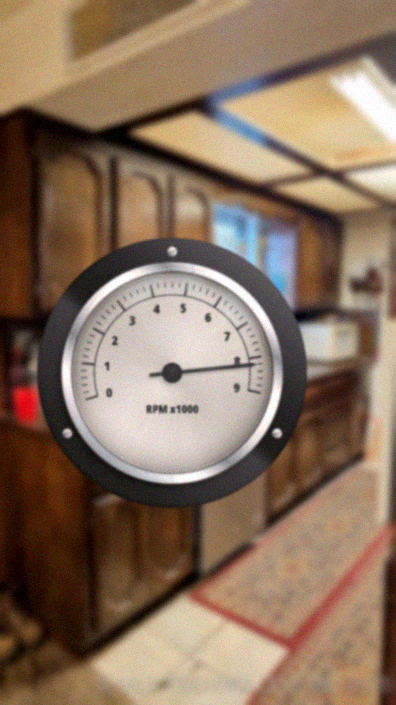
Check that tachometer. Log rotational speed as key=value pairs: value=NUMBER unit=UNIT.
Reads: value=8200 unit=rpm
